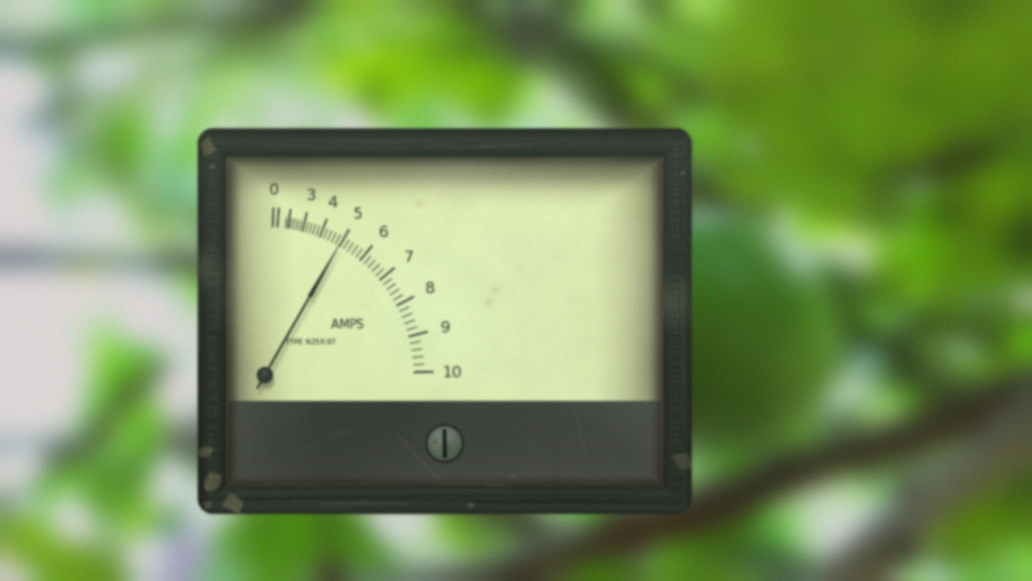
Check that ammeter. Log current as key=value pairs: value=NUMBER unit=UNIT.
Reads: value=5 unit=A
